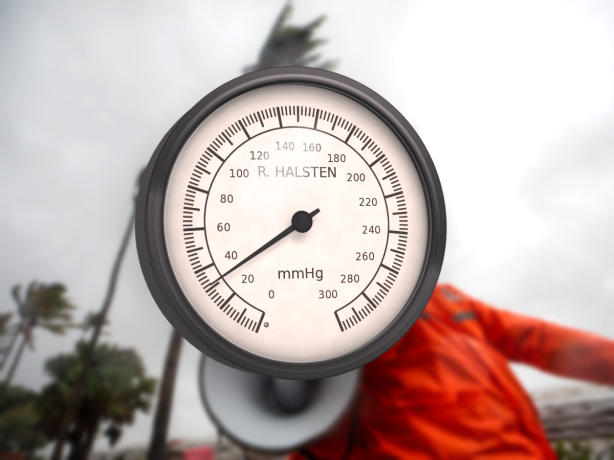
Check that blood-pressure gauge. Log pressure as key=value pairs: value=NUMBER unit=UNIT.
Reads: value=32 unit=mmHg
